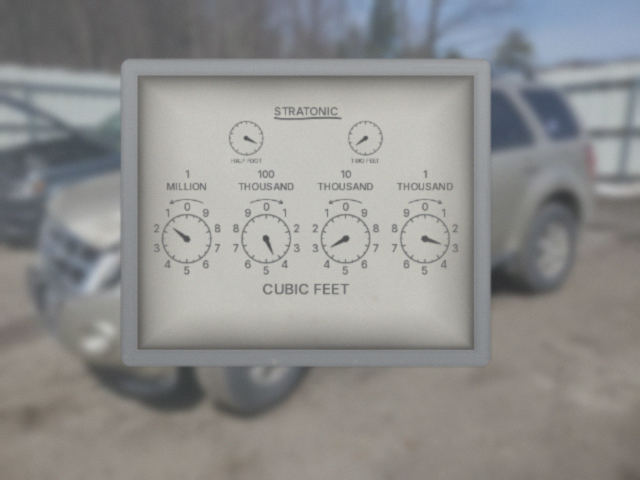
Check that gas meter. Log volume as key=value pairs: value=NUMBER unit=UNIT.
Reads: value=143300 unit=ft³
